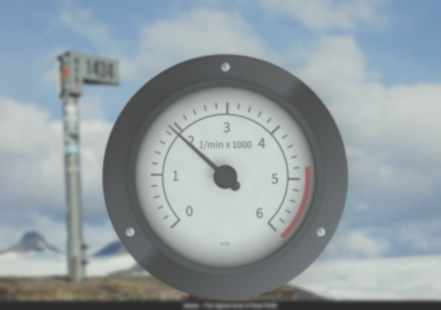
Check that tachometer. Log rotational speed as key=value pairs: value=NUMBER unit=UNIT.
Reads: value=1900 unit=rpm
